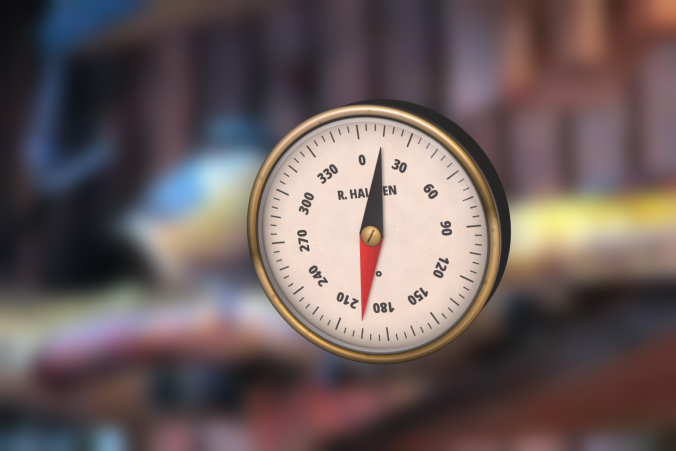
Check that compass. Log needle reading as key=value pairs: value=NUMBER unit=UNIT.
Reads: value=195 unit=°
